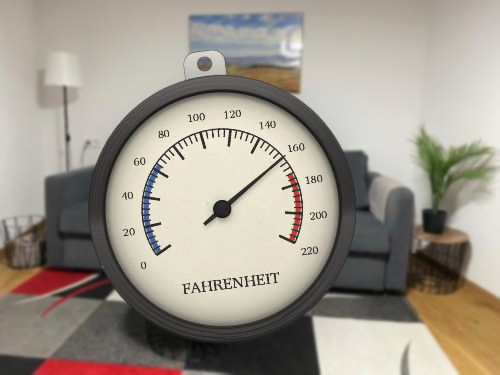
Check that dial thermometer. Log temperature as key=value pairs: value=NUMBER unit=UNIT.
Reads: value=160 unit=°F
